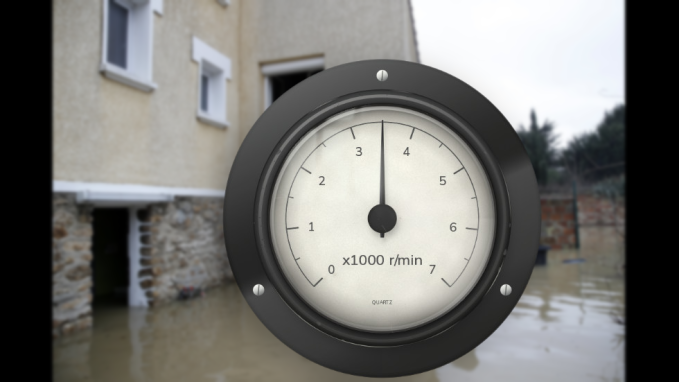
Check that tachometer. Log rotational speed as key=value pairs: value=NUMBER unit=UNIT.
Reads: value=3500 unit=rpm
